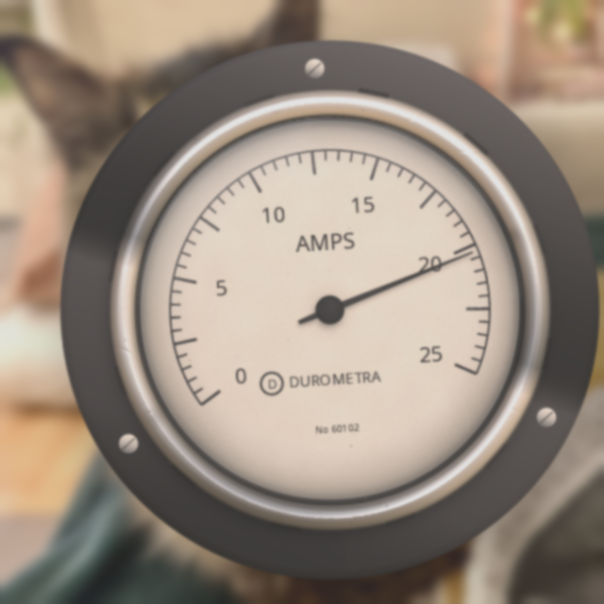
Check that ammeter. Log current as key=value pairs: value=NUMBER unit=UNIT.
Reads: value=20.25 unit=A
